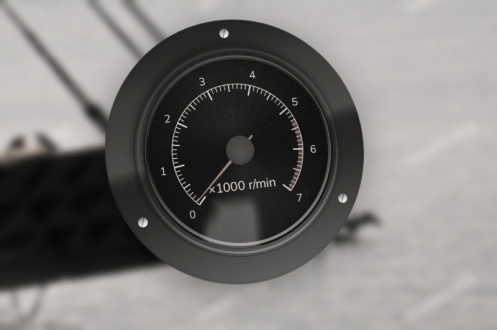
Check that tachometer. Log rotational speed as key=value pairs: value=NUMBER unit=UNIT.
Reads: value=100 unit=rpm
